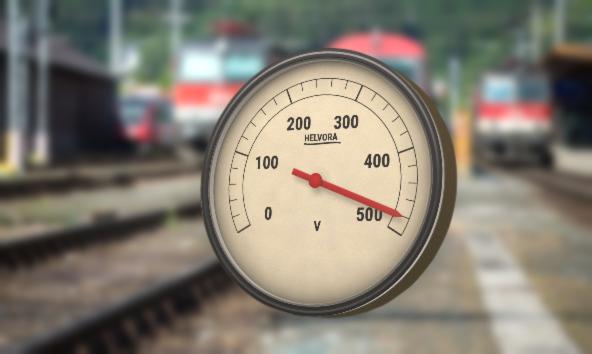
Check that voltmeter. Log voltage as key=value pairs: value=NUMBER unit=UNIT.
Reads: value=480 unit=V
